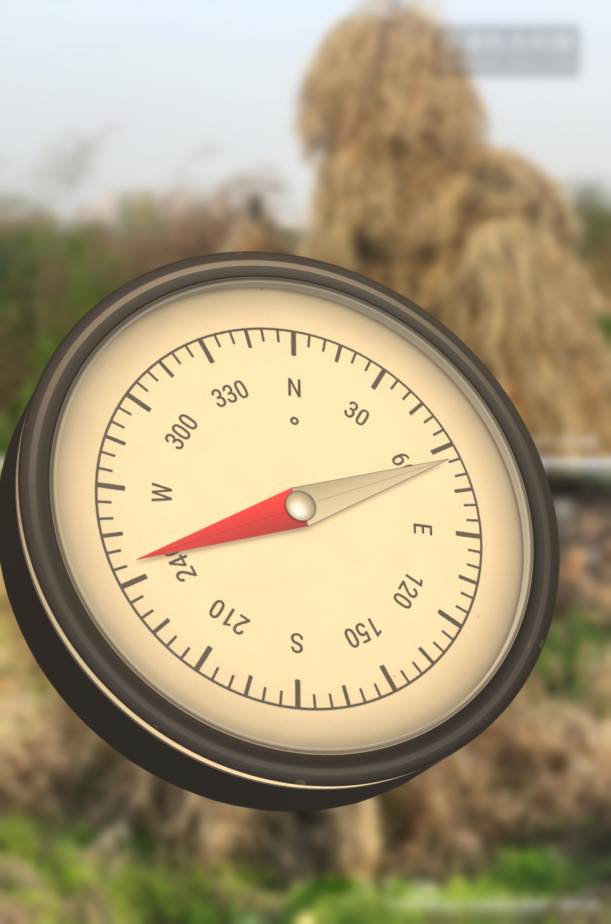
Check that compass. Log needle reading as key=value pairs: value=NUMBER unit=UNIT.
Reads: value=245 unit=°
